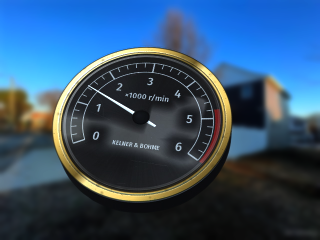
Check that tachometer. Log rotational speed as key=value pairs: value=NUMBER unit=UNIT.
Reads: value=1400 unit=rpm
